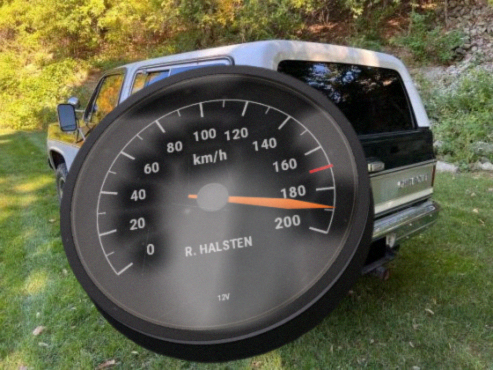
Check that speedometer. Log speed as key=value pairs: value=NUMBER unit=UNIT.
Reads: value=190 unit=km/h
